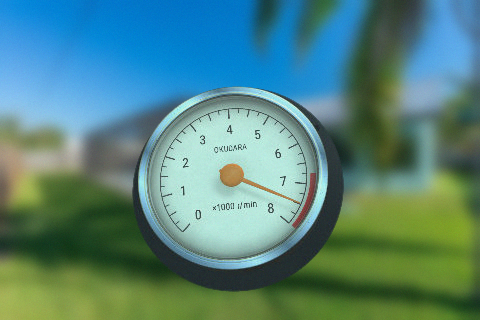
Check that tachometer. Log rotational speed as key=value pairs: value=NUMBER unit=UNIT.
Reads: value=7500 unit=rpm
